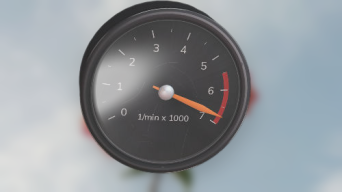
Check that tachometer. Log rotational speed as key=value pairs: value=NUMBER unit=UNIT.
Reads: value=6750 unit=rpm
